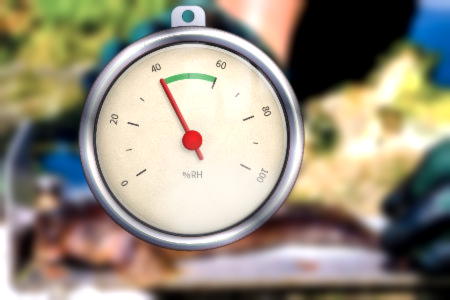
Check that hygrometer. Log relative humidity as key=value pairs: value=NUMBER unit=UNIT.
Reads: value=40 unit=%
